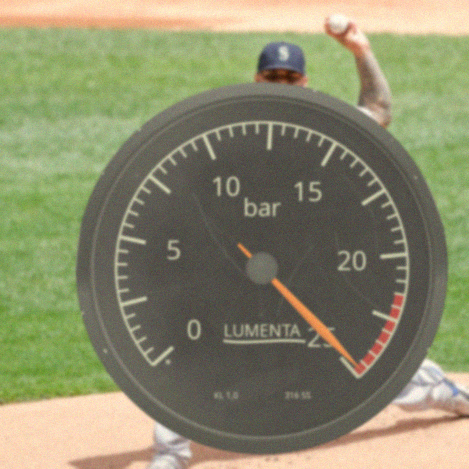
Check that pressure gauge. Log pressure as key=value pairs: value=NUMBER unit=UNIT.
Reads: value=24.75 unit=bar
